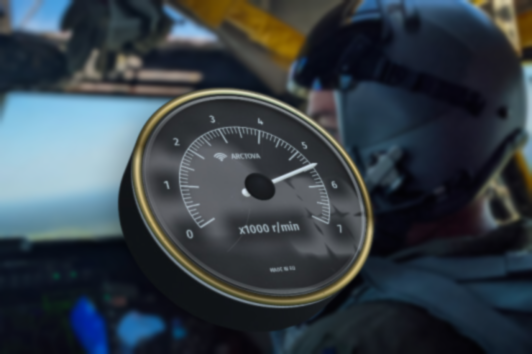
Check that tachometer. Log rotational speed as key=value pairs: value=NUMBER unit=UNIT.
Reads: value=5500 unit=rpm
